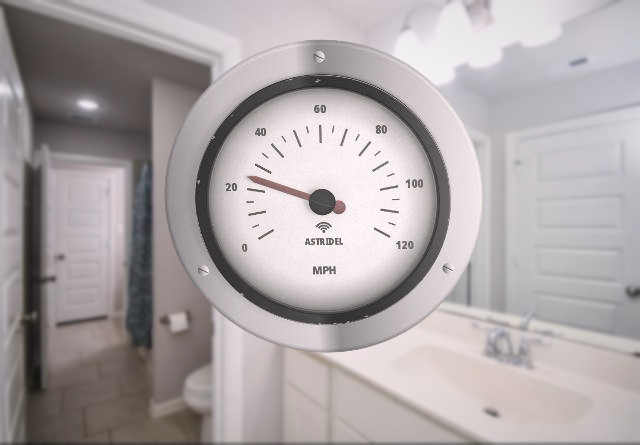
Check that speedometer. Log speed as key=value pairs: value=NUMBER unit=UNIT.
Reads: value=25 unit=mph
